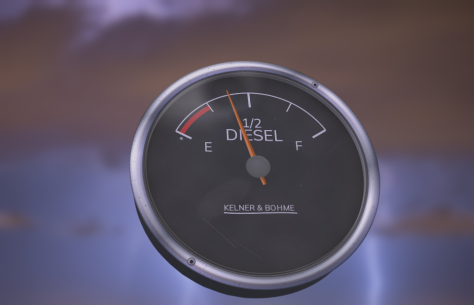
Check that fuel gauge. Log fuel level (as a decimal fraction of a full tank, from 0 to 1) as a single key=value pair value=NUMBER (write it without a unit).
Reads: value=0.375
